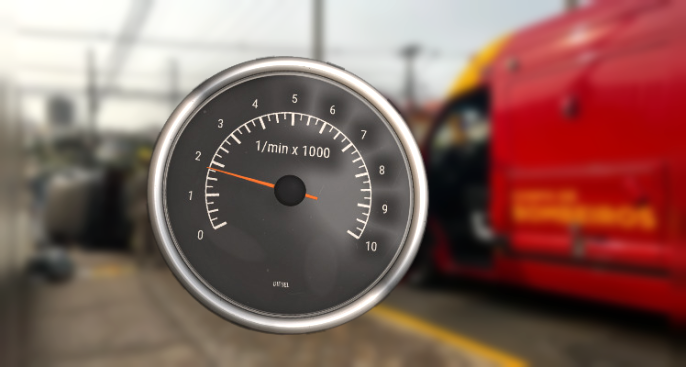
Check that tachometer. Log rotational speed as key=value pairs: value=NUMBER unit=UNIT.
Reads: value=1750 unit=rpm
